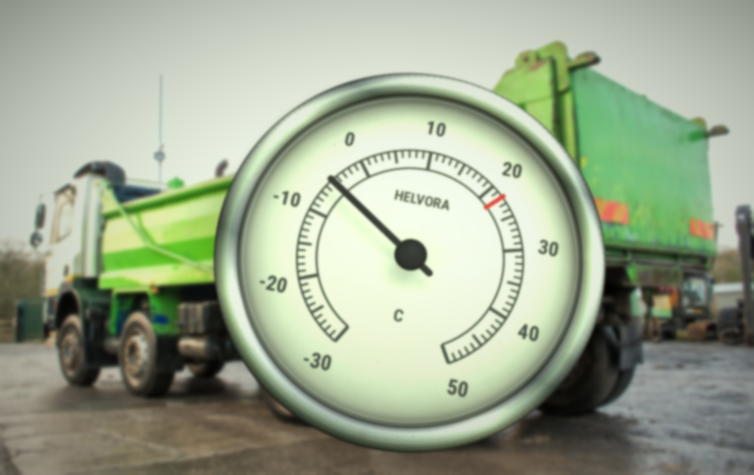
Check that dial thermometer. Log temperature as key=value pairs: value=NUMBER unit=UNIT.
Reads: value=-5 unit=°C
